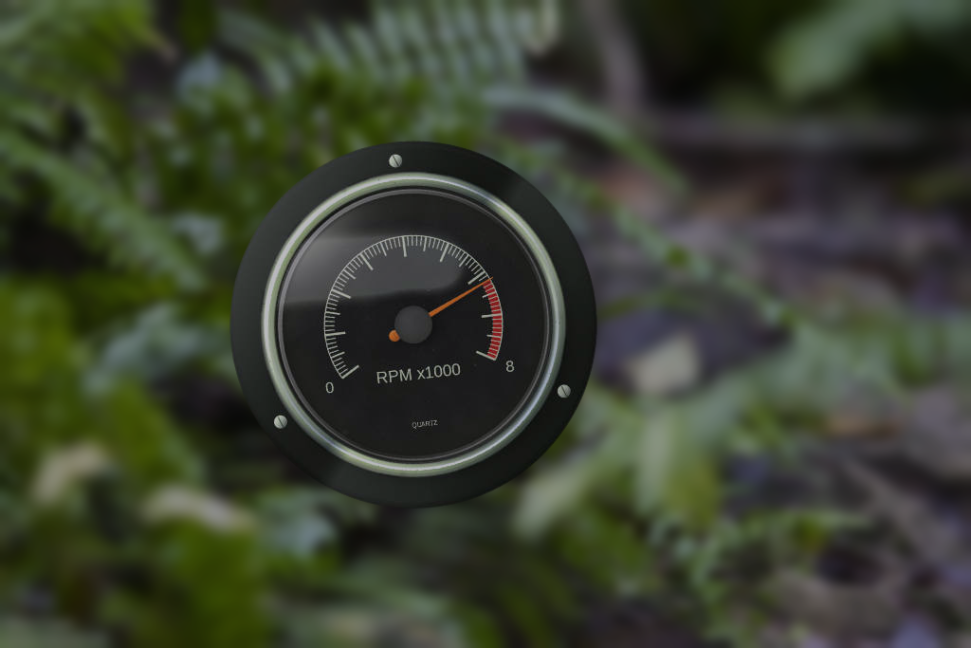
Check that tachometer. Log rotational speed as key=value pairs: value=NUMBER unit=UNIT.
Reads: value=6200 unit=rpm
